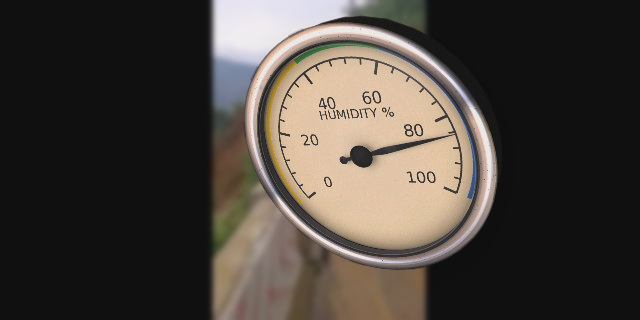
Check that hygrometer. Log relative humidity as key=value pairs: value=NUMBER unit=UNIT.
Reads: value=84 unit=%
